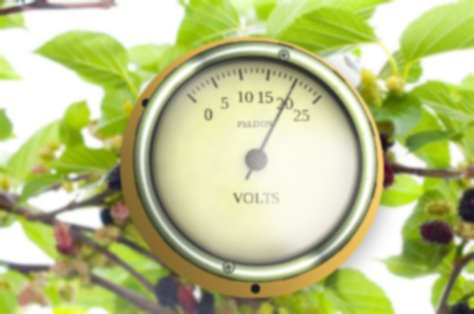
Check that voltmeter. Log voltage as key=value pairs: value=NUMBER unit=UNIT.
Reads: value=20 unit=V
